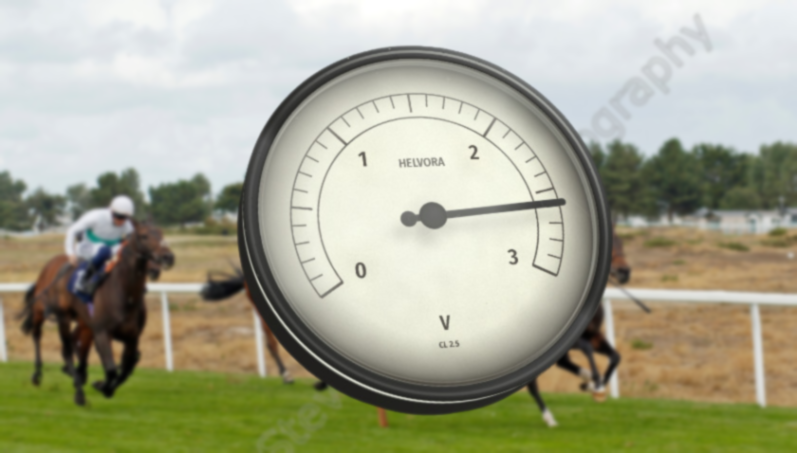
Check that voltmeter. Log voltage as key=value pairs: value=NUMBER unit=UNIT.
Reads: value=2.6 unit=V
